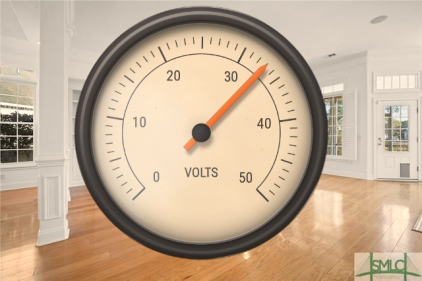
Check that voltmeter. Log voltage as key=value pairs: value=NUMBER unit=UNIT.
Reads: value=33 unit=V
